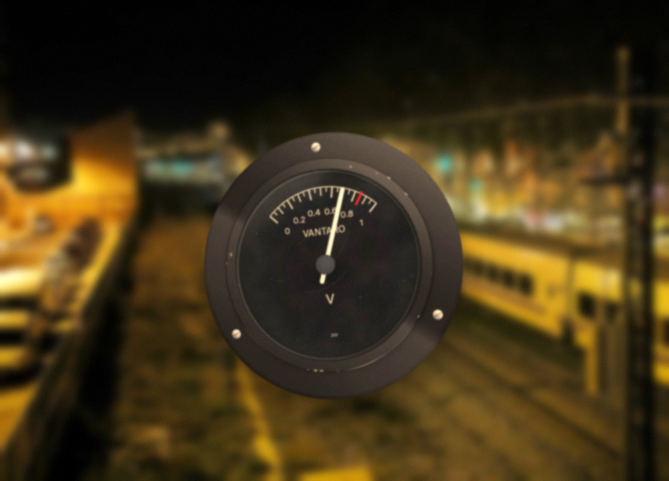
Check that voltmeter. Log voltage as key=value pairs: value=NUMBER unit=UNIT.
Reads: value=0.7 unit=V
